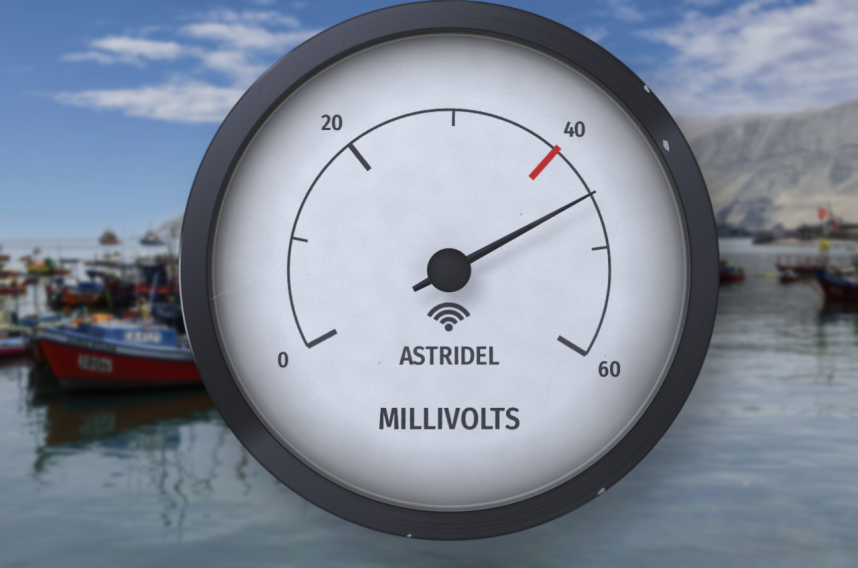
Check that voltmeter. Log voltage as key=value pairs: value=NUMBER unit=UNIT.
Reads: value=45 unit=mV
